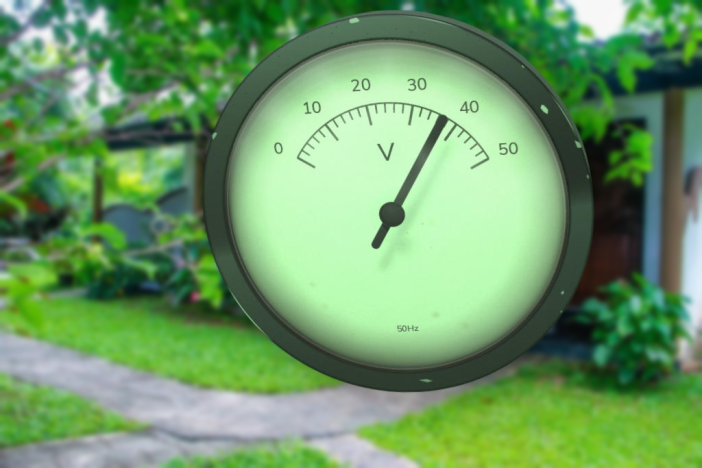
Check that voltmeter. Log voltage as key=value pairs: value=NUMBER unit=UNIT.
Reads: value=37 unit=V
